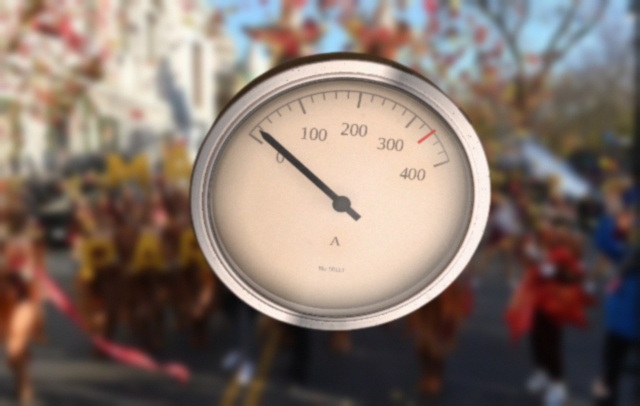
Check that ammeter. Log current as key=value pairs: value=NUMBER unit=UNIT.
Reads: value=20 unit=A
